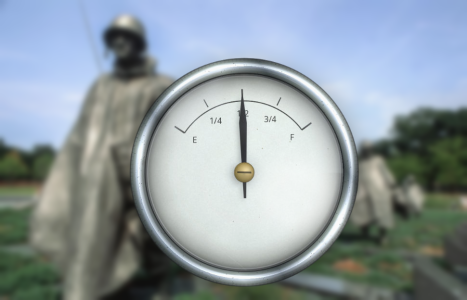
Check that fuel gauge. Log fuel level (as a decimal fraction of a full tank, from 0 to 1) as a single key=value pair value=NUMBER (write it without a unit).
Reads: value=0.5
